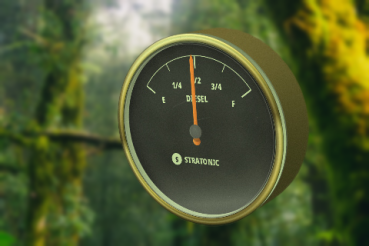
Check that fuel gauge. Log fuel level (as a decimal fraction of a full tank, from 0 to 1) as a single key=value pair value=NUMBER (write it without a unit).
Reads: value=0.5
